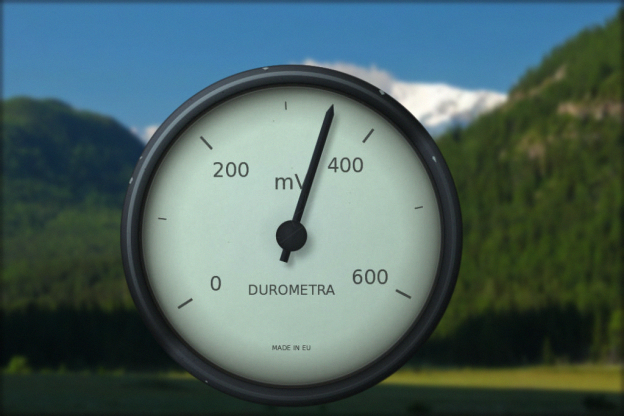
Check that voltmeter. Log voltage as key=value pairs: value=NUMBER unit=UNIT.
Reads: value=350 unit=mV
